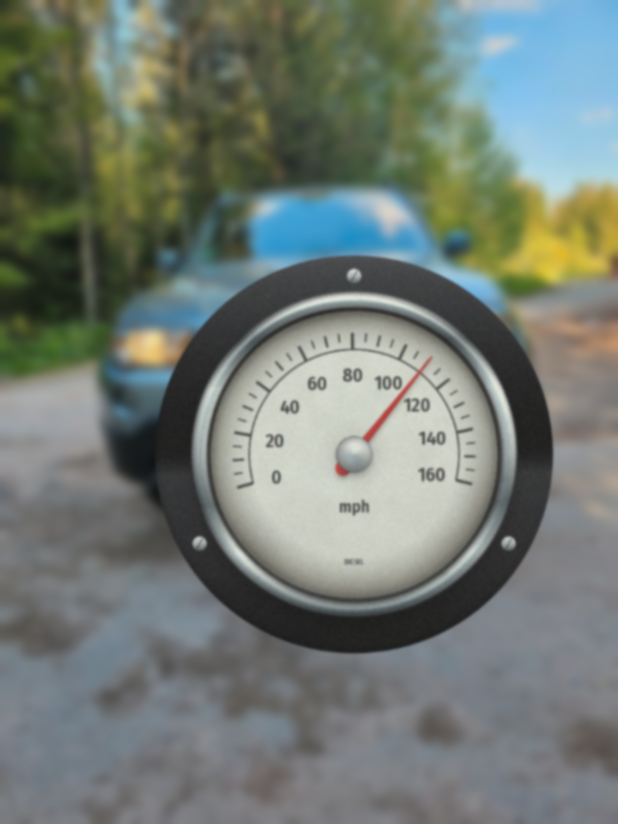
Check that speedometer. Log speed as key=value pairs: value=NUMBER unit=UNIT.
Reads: value=110 unit=mph
